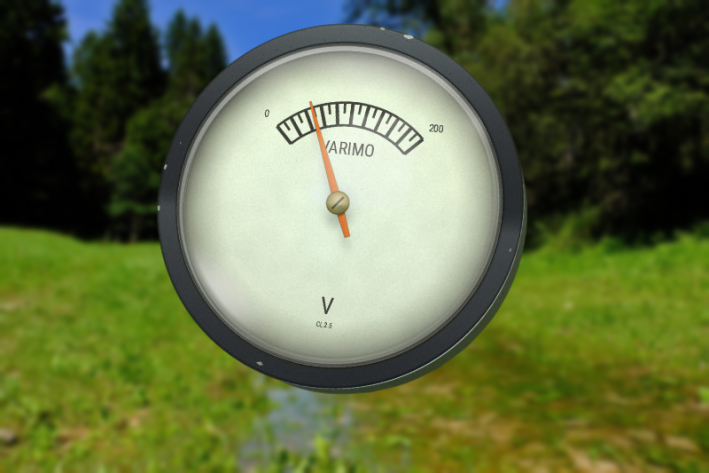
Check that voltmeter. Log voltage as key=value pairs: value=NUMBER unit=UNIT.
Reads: value=50 unit=V
